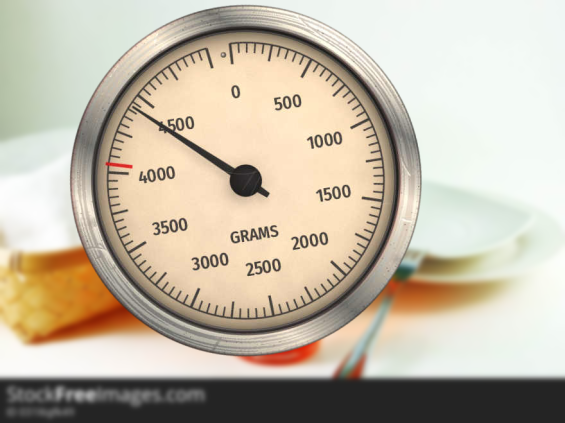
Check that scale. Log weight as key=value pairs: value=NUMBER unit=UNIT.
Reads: value=4425 unit=g
